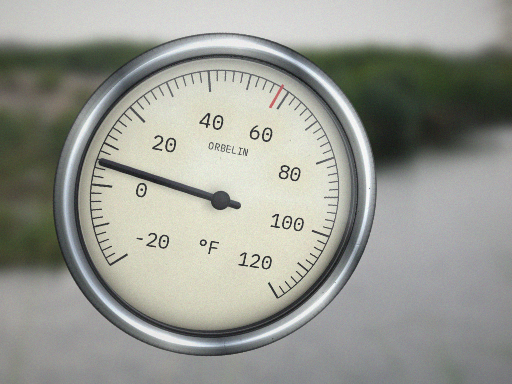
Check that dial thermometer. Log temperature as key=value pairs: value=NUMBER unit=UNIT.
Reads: value=6 unit=°F
